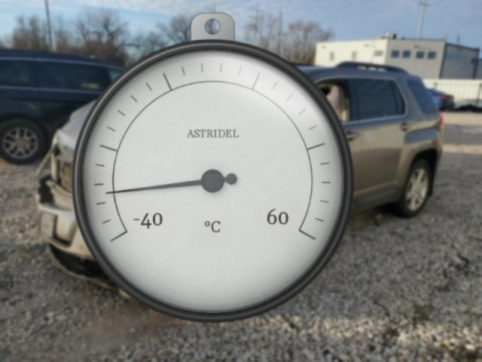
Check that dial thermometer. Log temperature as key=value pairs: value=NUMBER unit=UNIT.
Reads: value=-30 unit=°C
